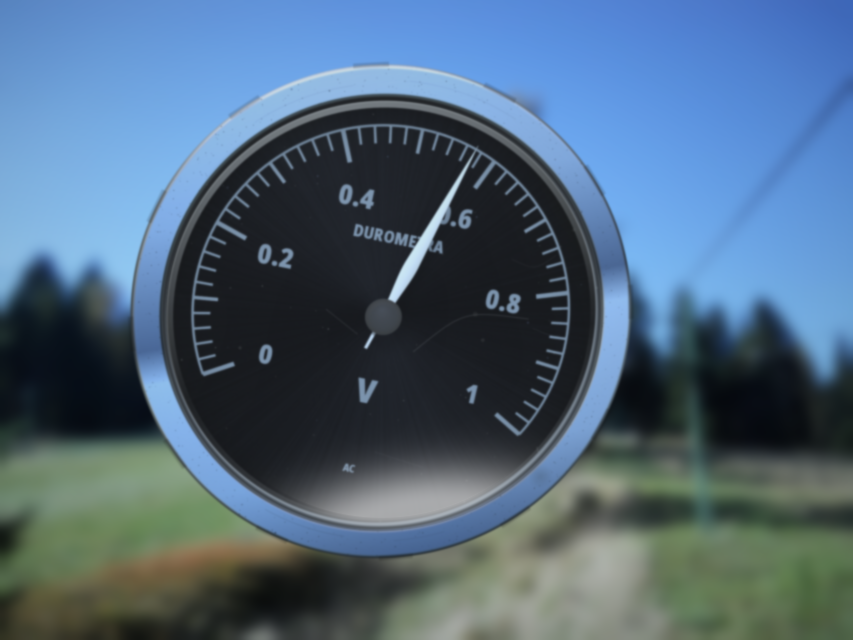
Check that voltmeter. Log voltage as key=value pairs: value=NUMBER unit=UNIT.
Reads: value=0.57 unit=V
